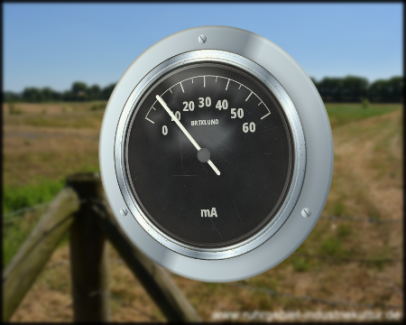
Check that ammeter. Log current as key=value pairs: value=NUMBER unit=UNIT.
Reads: value=10 unit=mA
